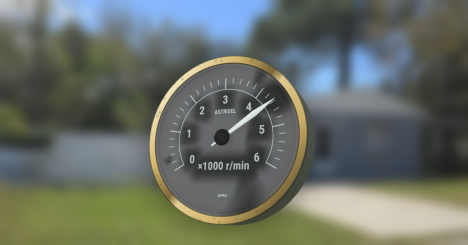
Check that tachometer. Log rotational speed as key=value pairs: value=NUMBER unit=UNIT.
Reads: value=4400 unit=rpm
